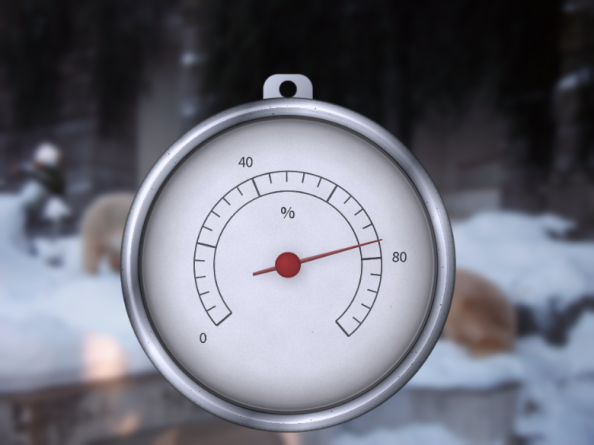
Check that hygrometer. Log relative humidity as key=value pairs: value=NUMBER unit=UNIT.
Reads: value=76 unit=%
